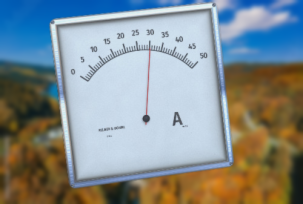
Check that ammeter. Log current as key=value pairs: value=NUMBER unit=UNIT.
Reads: value=30 unit=A
